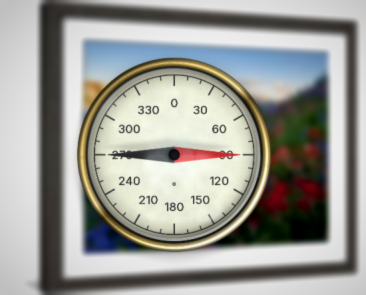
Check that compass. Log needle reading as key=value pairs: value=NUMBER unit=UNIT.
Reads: value=90 unit=°
